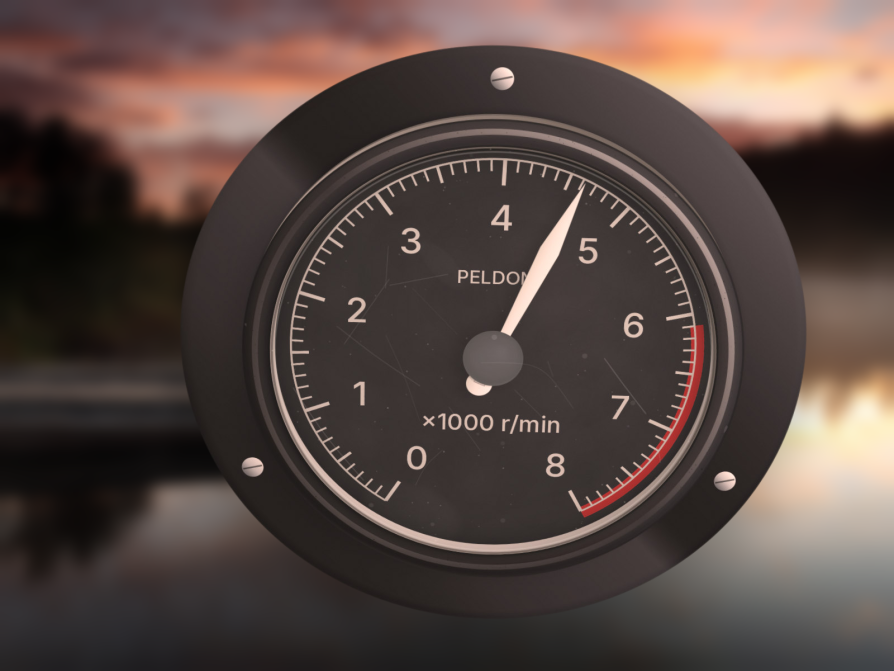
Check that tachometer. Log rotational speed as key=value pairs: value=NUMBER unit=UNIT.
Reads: value=4600 unit=rpm
